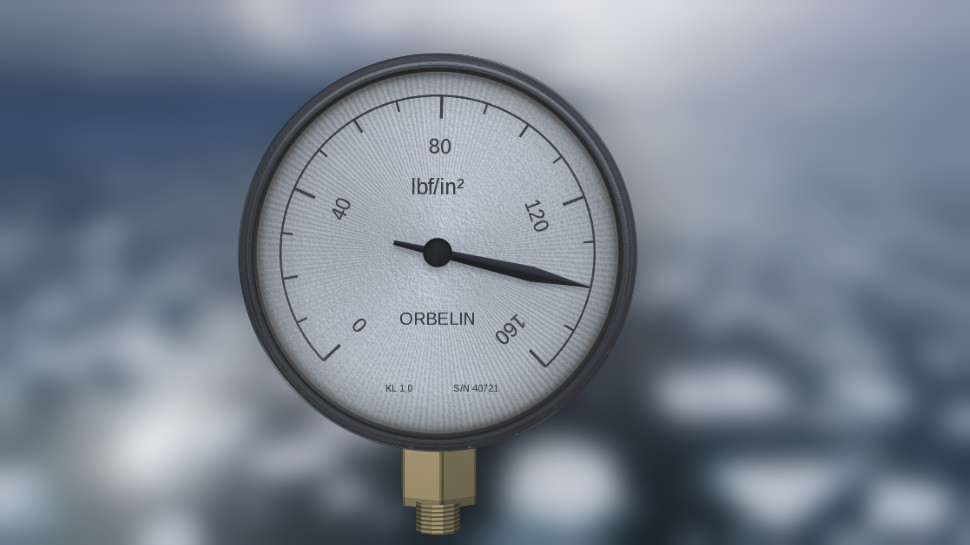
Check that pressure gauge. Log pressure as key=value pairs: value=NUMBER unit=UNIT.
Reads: value=140 unit=psi
